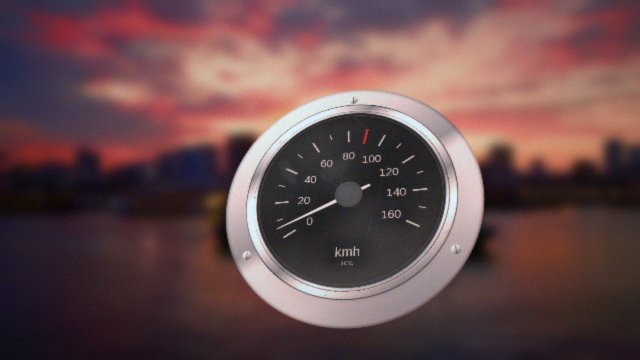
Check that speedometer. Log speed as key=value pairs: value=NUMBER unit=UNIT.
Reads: value=5 unit=km/h
